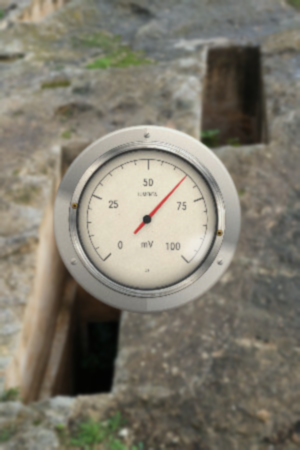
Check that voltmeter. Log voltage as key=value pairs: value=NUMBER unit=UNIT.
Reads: value=65 unit=mV
